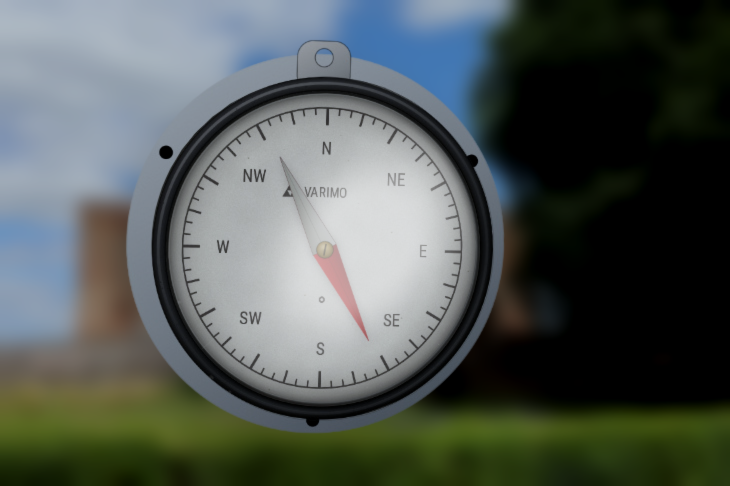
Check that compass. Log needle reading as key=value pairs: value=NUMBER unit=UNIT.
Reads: value=152.5 unit=°
